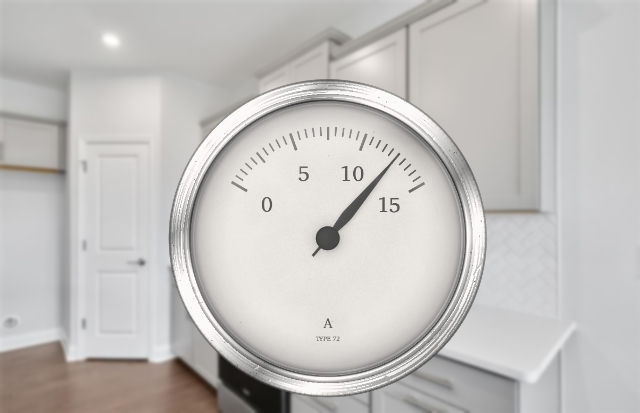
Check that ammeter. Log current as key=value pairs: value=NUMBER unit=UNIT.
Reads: value=12.5 unit=A
